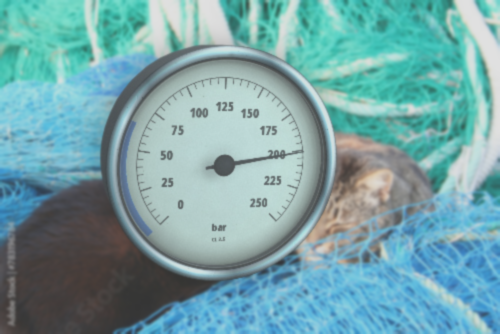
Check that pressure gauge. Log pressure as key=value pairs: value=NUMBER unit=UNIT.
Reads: value=200 unit=bar
